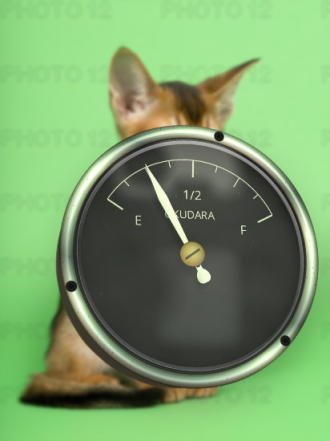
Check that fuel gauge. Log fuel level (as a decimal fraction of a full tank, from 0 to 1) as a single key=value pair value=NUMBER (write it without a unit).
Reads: value=0.25
